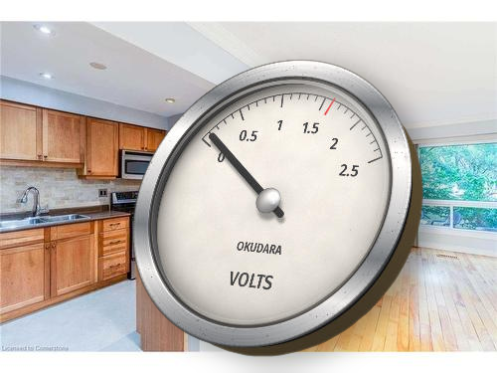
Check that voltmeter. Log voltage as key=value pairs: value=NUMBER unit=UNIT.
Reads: value=0.1 unit=V
